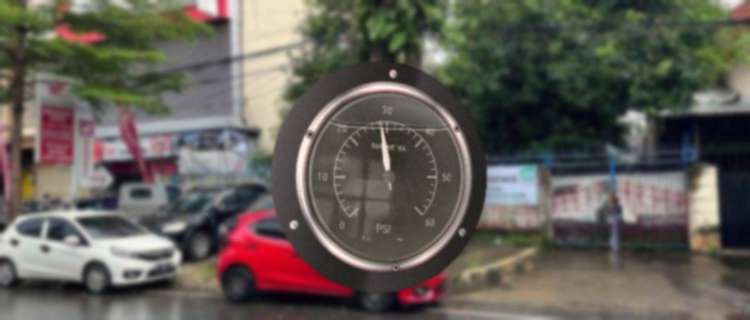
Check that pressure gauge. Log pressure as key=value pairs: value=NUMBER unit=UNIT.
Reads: value=28 unit=psi
